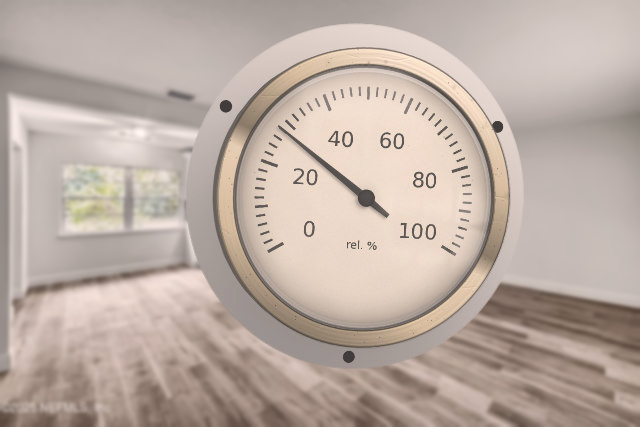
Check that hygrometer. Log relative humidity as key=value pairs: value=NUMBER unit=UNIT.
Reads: value=28 unit=%
